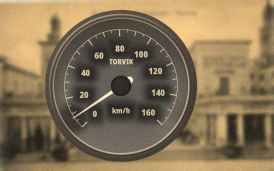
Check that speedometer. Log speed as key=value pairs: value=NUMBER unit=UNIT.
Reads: value=7.5 unit=km/h
